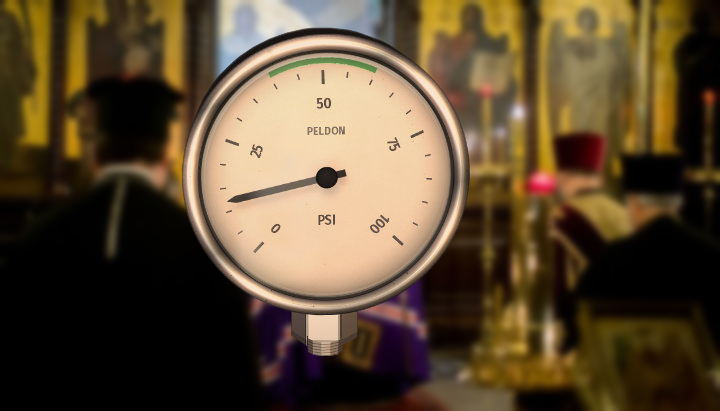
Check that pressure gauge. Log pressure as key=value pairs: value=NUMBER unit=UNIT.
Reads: value=12.5 unit=psi
